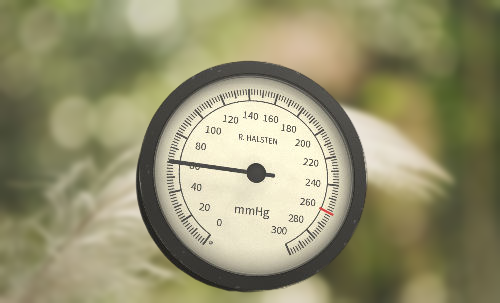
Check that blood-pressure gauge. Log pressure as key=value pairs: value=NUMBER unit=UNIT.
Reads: value=60 unit=mmHg
